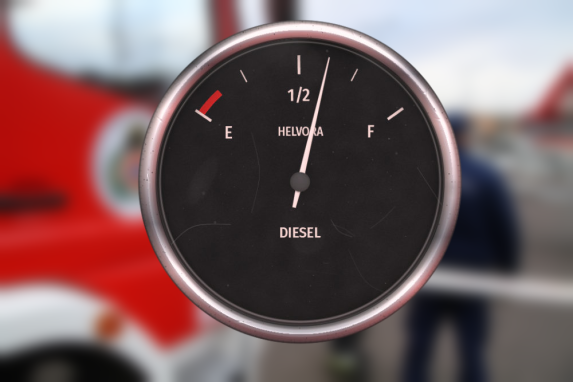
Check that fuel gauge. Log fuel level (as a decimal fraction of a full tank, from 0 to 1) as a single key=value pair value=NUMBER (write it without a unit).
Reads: value=0.625
